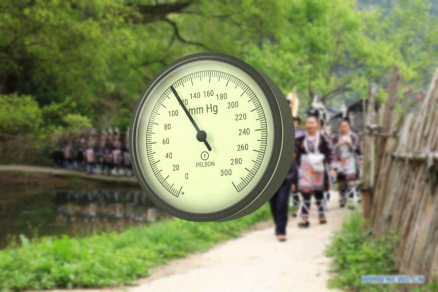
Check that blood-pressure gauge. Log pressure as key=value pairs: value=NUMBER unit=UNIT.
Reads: value=120 unit=mmHg
